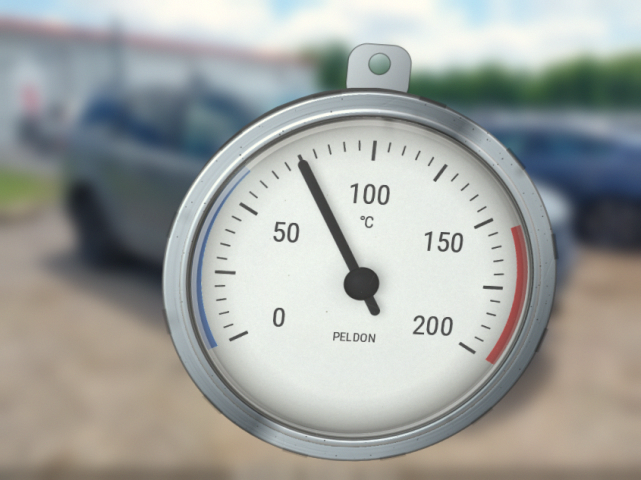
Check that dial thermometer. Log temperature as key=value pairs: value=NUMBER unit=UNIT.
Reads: value=75 unit=°C
